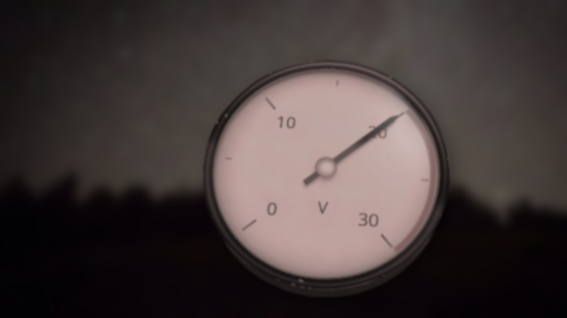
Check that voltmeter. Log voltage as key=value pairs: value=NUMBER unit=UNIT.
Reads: value=20 unit=V
